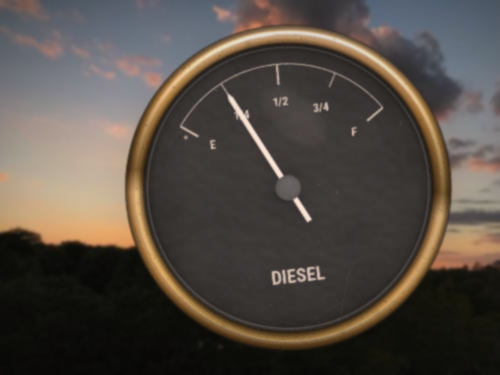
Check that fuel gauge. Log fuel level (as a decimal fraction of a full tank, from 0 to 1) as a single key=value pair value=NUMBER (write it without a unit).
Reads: value=0.25
